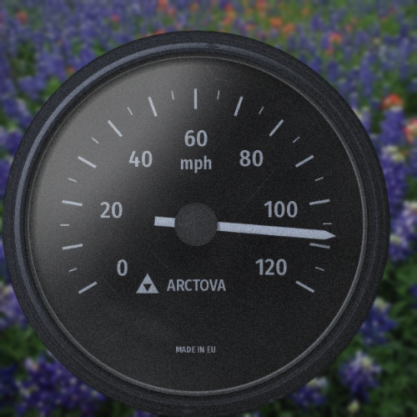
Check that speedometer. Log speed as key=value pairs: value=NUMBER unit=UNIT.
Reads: value=107.5 unit=mph
